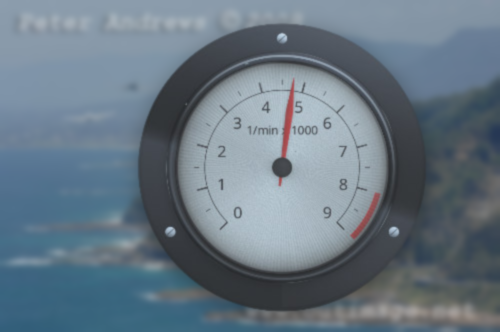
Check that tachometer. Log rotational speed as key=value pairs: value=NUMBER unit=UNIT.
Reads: value=4750 unit=rpm
